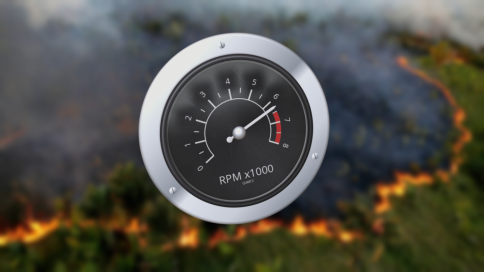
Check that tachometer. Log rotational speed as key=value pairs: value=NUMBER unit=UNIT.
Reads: value=6250 unit=rpm
